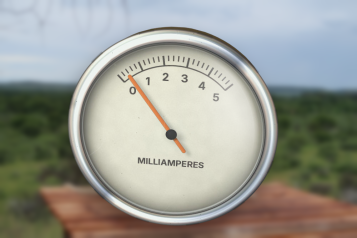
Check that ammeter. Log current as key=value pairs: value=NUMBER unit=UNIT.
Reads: value=0.4 unit=mA
